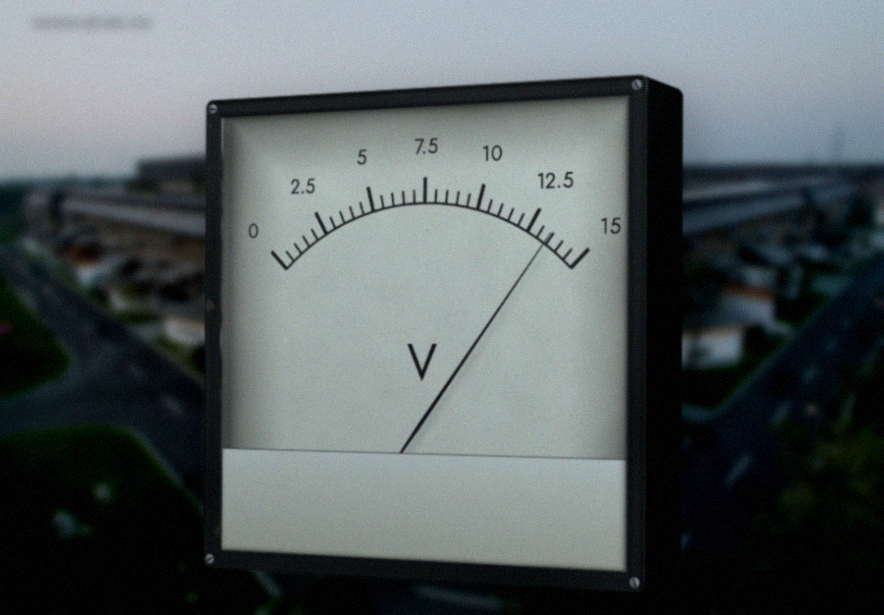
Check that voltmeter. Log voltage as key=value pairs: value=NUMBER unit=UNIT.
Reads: value=13.5 unit=V
